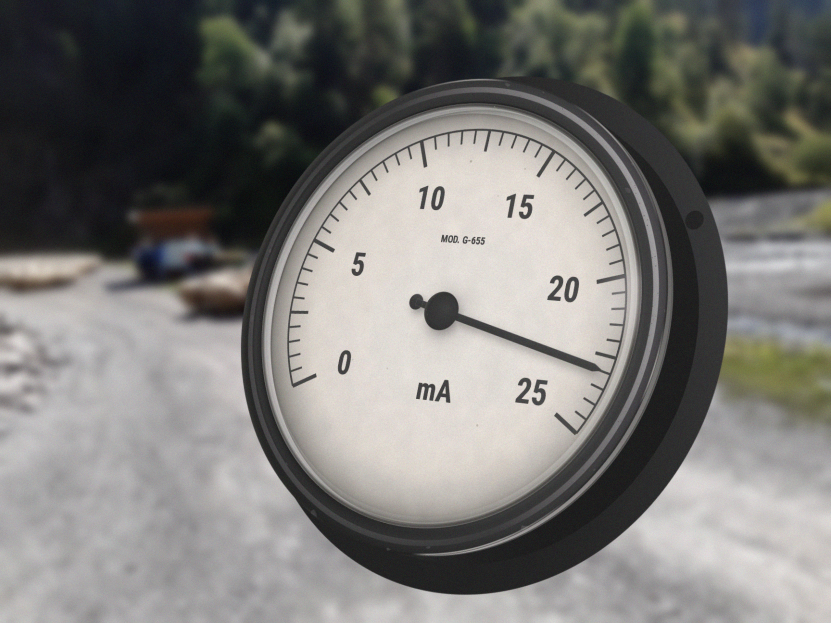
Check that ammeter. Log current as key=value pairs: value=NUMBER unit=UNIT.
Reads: value=23 unit=mA
